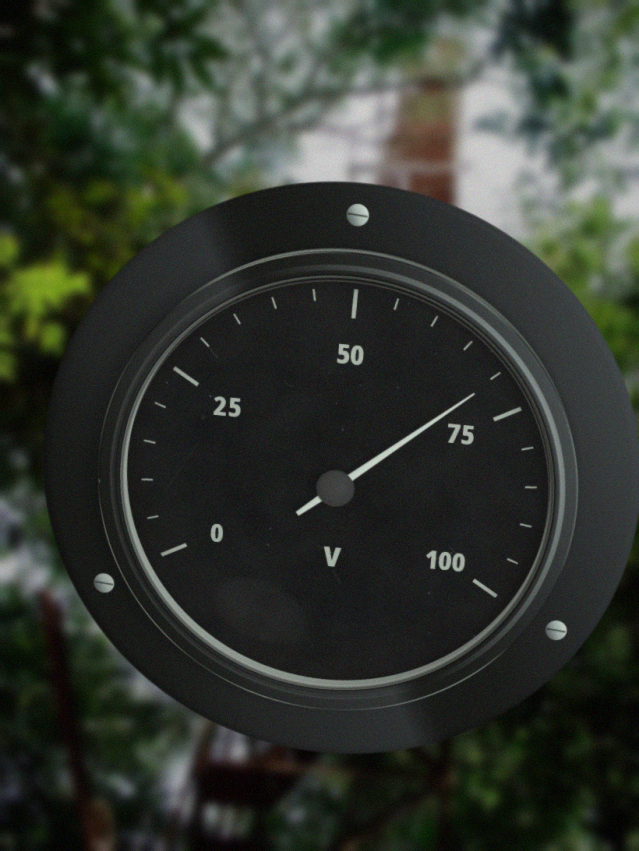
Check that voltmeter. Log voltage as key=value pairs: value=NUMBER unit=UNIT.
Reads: value=70 unit=V
